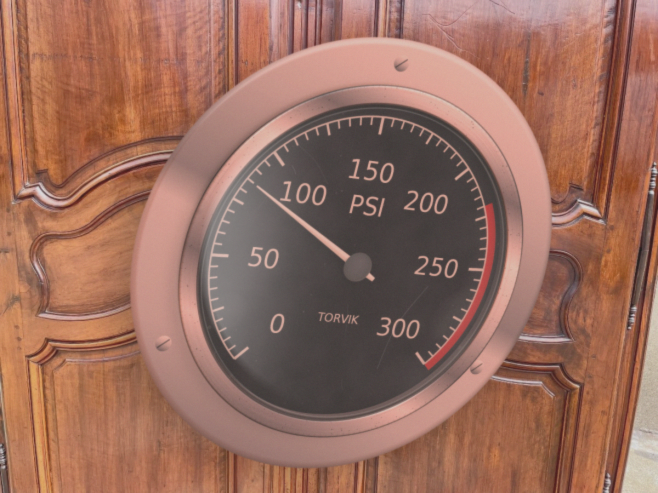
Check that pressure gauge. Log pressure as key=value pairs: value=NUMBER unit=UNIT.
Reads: value=85 unit=psi
